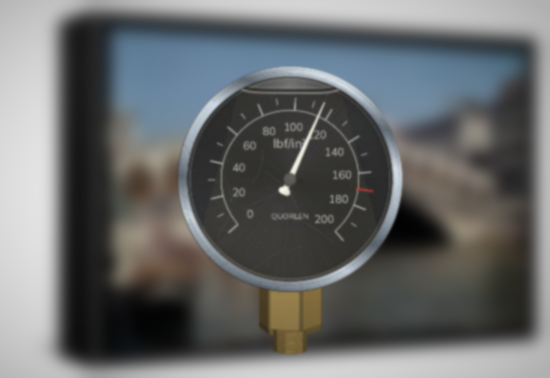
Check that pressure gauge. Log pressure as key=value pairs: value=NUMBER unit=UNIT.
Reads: value=115 unit=psi
